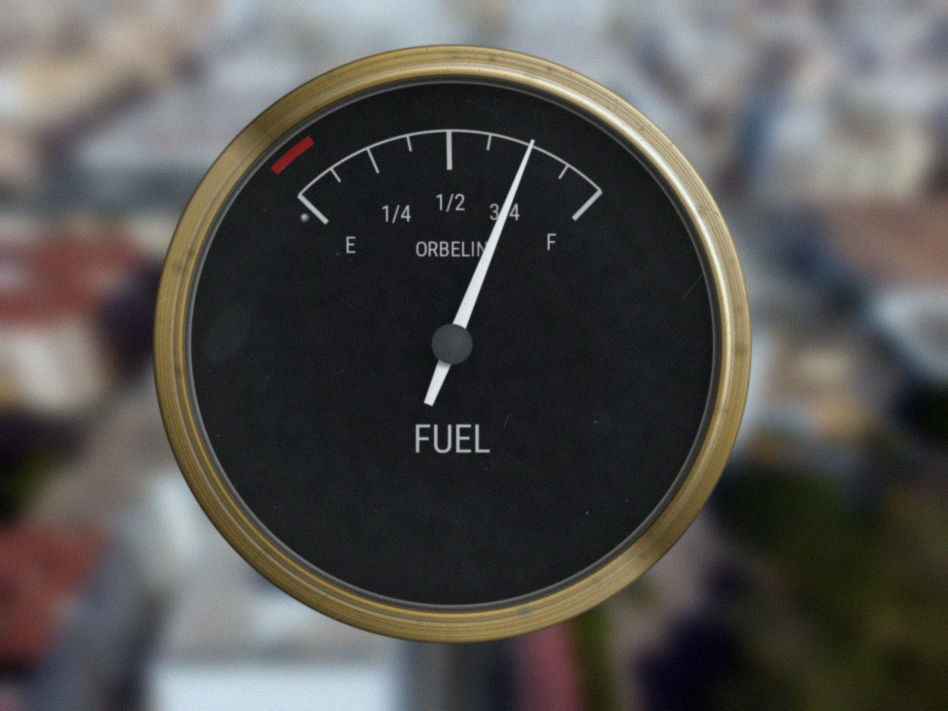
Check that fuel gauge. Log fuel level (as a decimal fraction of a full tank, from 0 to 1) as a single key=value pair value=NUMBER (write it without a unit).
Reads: value=0.75
